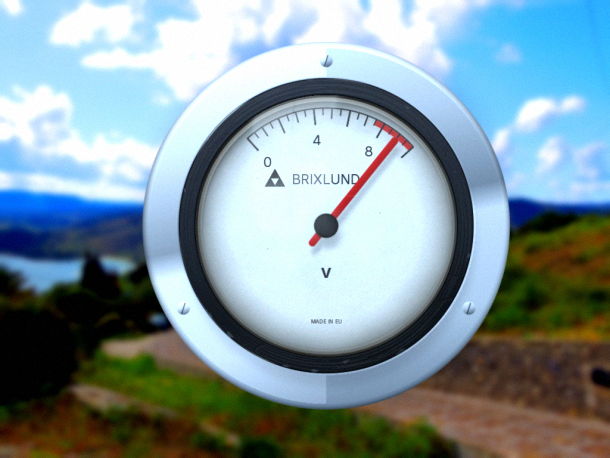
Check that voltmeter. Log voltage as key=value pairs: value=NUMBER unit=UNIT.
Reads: value=9 unit=V
